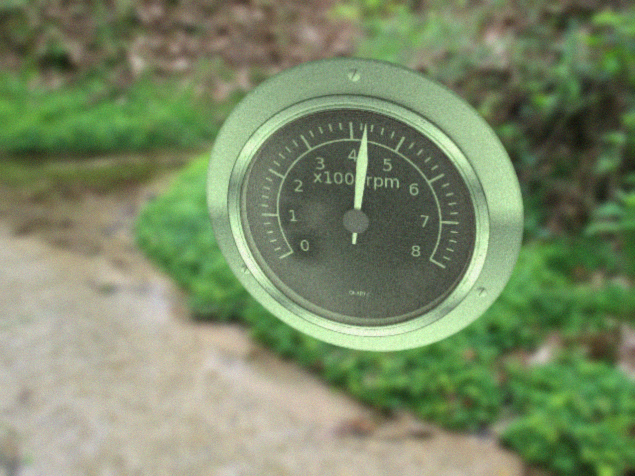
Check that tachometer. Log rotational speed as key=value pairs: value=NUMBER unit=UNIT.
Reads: value=4300 unit=rpm
